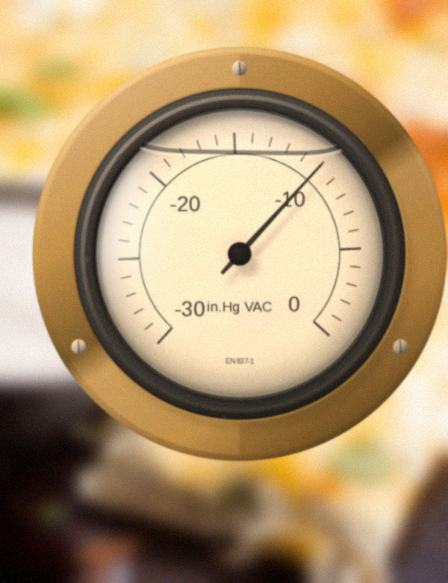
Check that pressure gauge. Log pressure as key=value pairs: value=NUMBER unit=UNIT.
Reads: value=-10 unit=inHg
